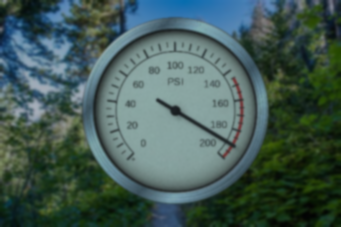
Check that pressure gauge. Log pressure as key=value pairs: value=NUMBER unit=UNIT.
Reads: value=190 unit=psi
